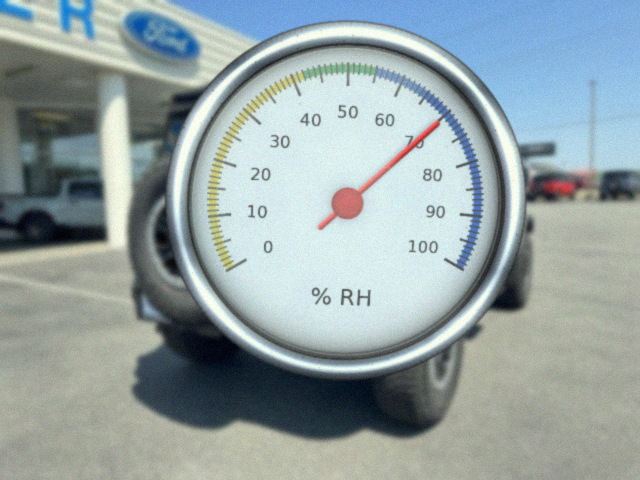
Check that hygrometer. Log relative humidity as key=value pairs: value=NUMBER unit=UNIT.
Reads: value=70 unit=%
